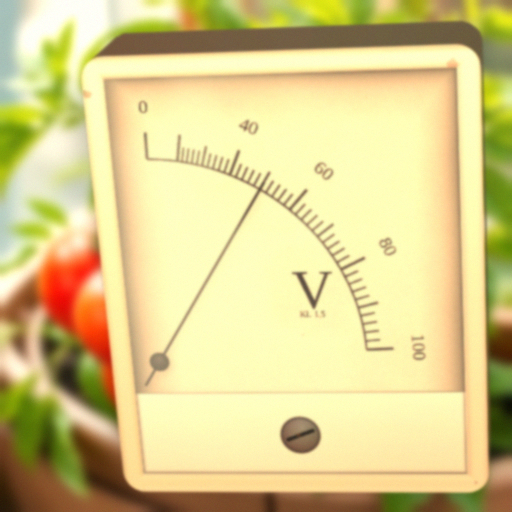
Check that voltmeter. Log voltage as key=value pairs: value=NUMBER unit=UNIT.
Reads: value=50 unit=V
